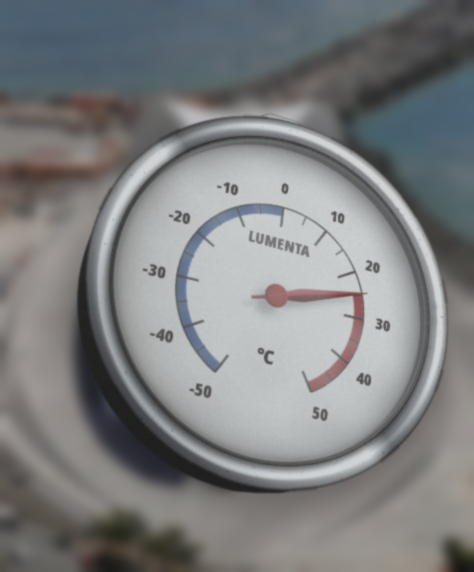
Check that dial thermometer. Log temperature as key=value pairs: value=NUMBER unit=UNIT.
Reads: value=25 unit=°C
